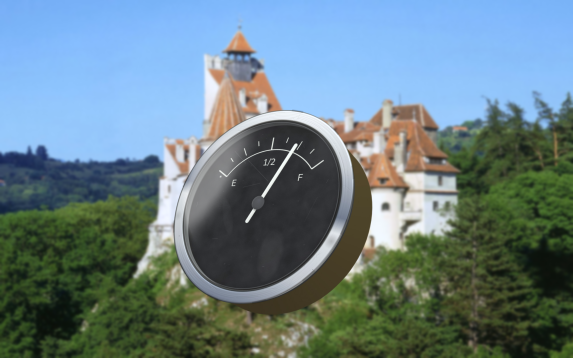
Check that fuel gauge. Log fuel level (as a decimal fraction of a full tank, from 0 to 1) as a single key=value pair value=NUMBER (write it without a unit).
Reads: value=0.75
